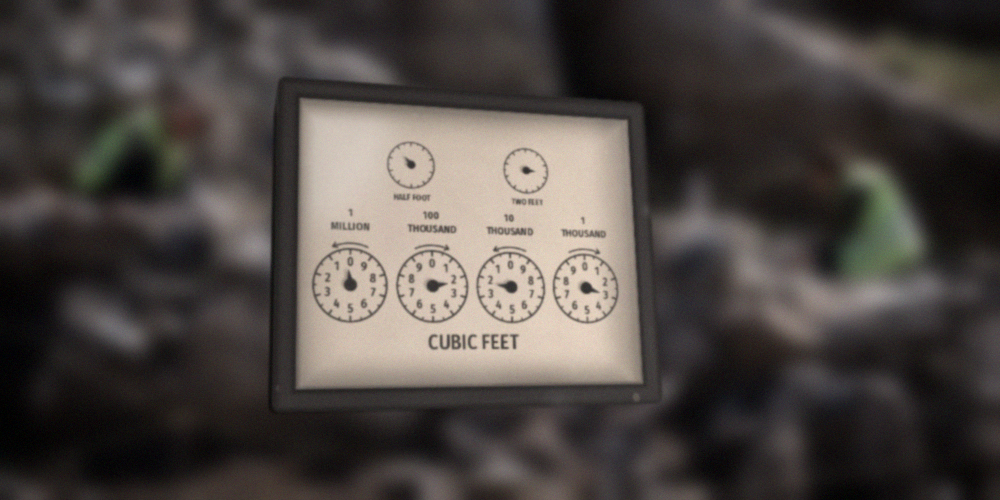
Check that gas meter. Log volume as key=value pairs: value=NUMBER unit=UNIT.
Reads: value=22300 unit=ft³
